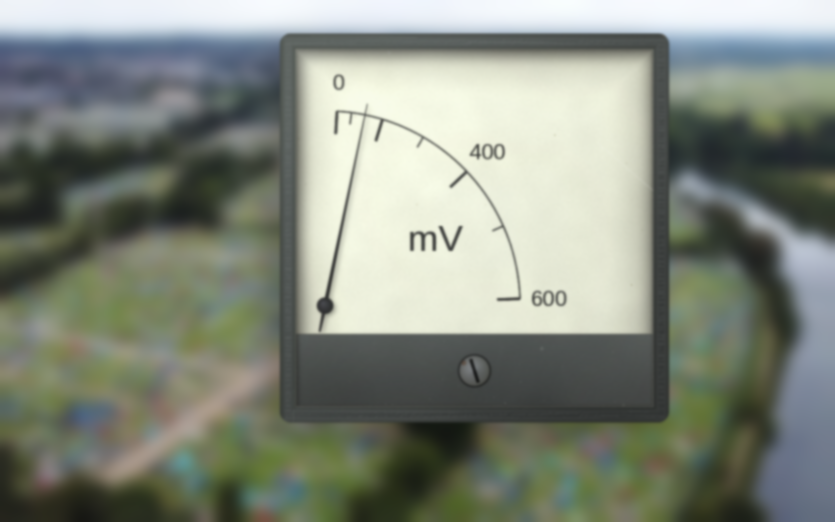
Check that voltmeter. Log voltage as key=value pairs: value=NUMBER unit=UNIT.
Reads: value=150 unit=mV
